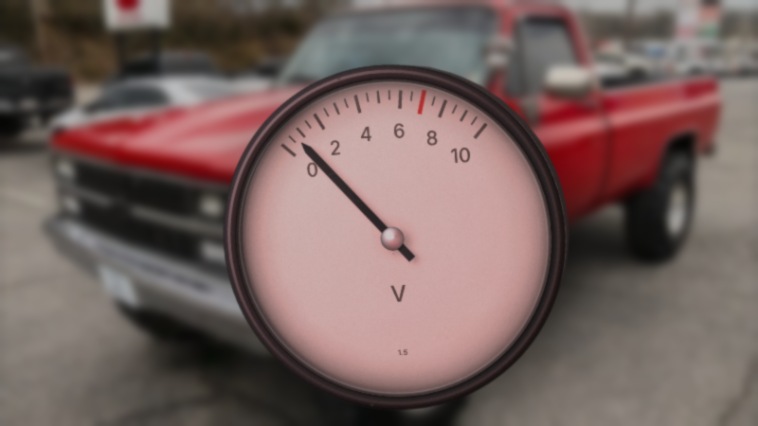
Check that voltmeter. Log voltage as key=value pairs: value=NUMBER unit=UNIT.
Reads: value=0.75 unit=V
